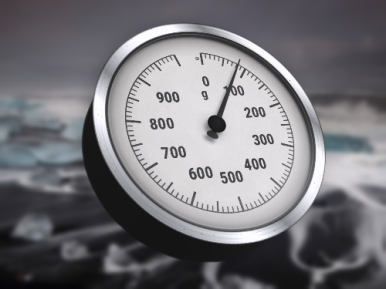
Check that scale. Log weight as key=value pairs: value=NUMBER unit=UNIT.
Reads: value=80 unit=g
